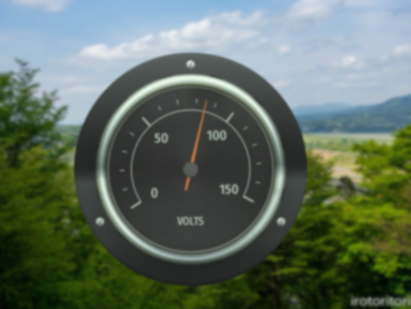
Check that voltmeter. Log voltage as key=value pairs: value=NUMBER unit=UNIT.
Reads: value=85 unit=V
